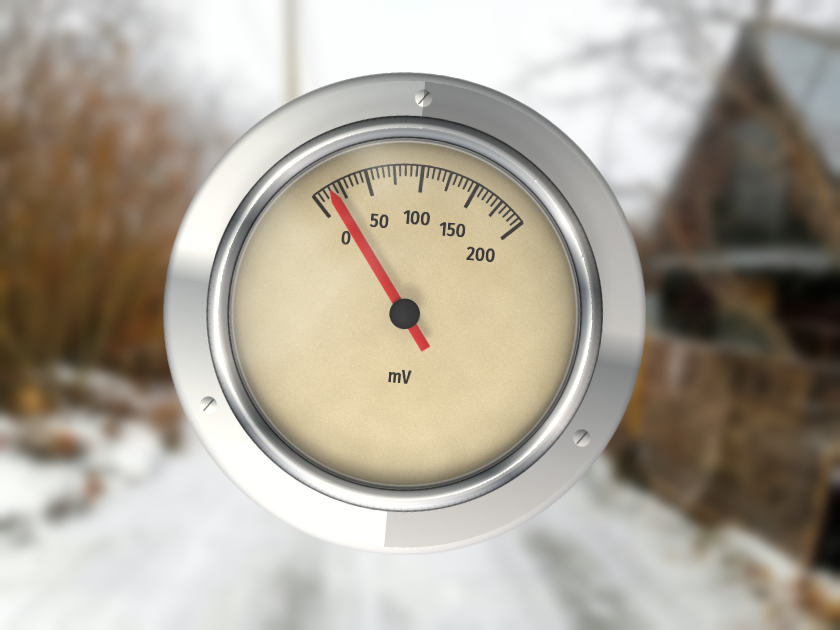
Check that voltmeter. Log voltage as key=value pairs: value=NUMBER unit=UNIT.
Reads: value=15 unit=mV
